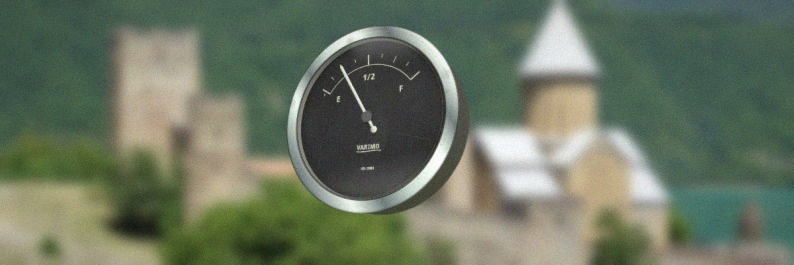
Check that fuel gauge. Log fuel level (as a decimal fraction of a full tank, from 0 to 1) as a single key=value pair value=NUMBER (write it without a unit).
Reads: value=0.25
